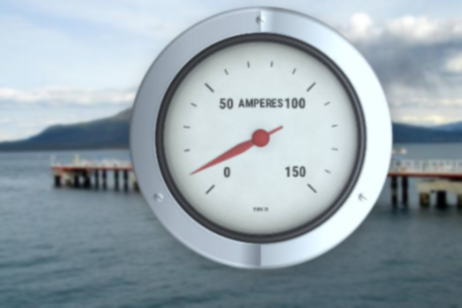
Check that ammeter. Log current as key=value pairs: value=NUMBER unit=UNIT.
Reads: value=10 unit=A
